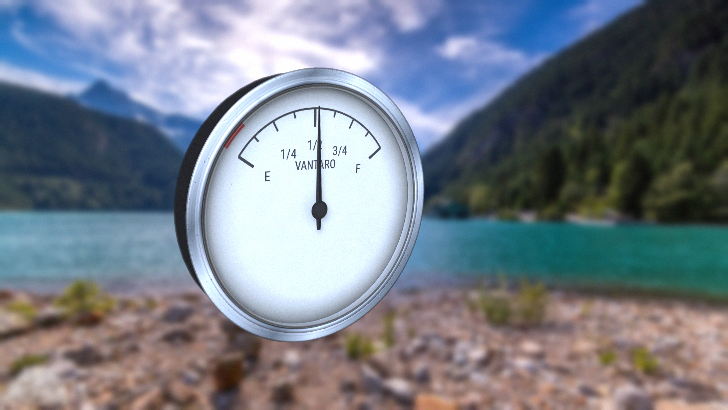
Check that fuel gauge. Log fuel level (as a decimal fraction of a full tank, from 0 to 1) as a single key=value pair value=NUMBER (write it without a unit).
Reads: value=0.5
